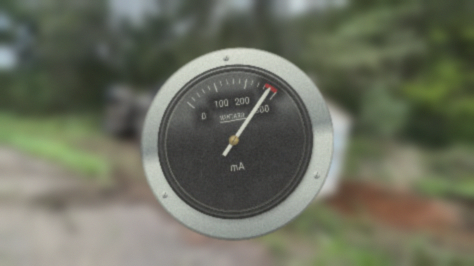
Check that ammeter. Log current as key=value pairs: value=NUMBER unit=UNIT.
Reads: value=280 unit=mA
